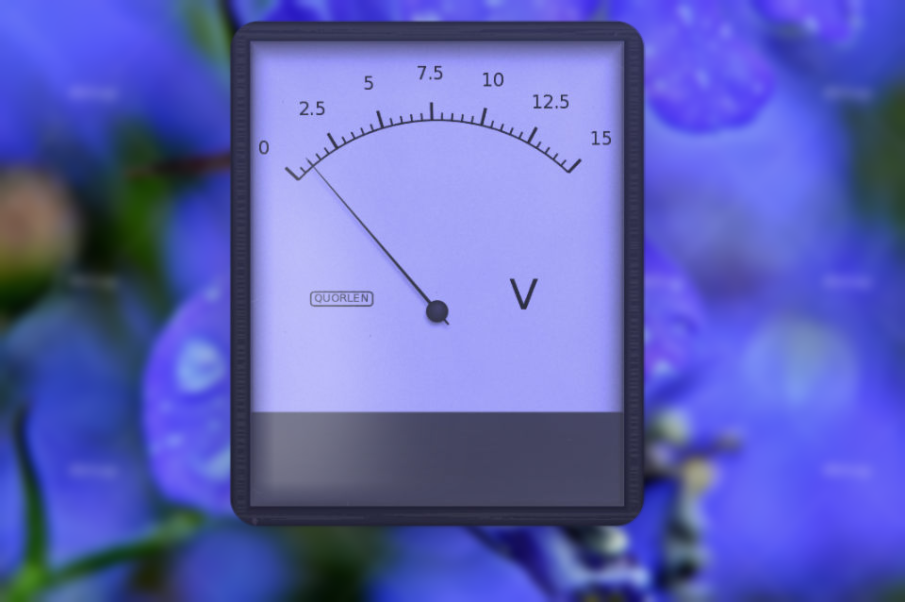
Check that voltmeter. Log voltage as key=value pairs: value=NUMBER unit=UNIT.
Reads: value=1 unit=V
